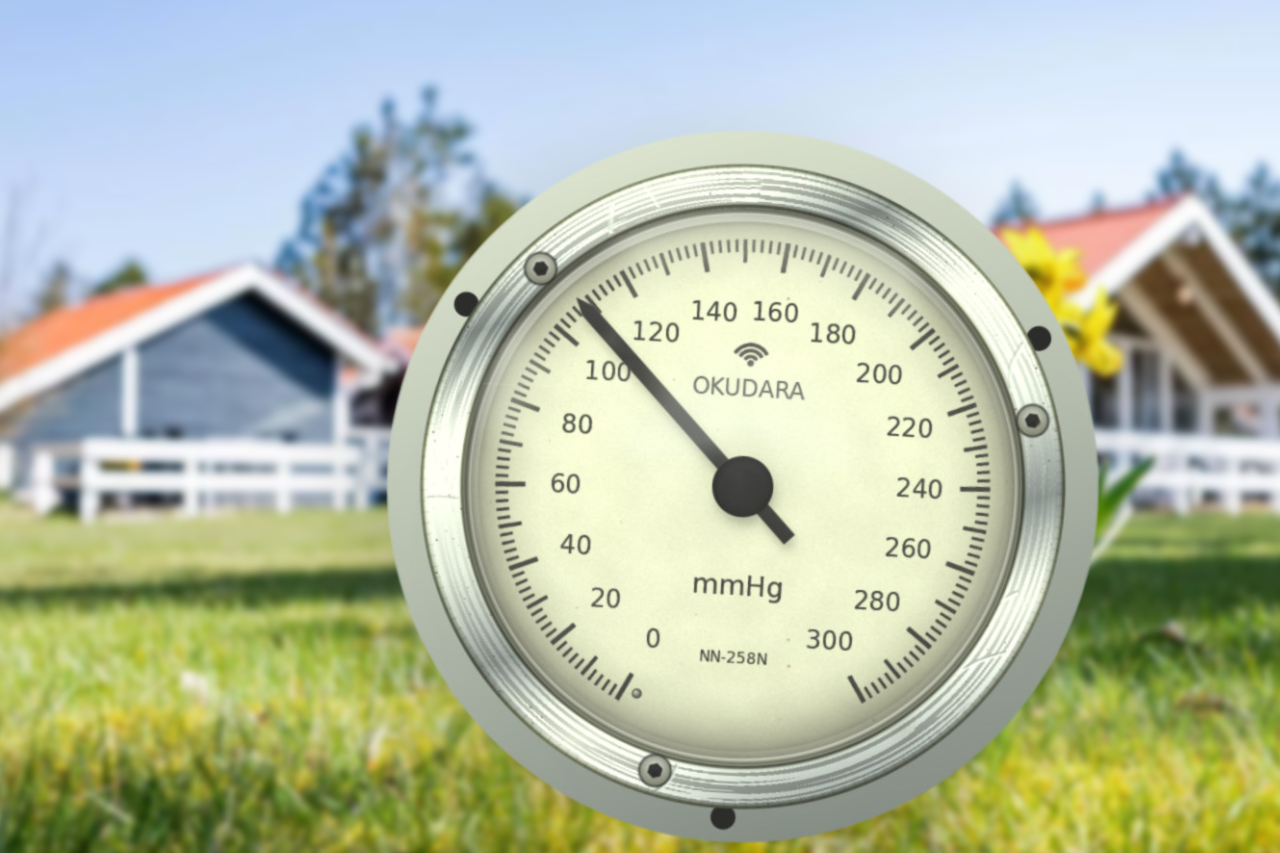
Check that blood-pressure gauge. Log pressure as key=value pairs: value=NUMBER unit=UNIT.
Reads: value=108 unit=mmHg
